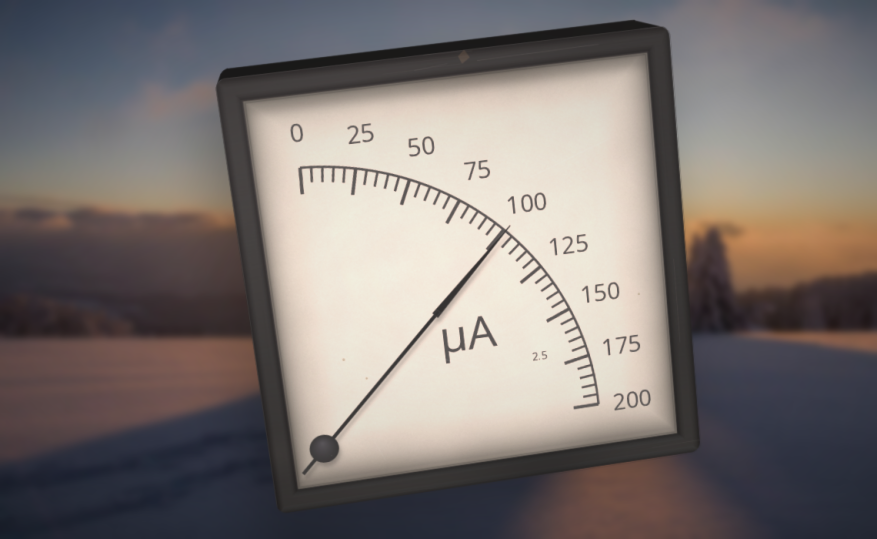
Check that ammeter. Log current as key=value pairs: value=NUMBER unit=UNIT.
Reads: value=100 unit=µA
